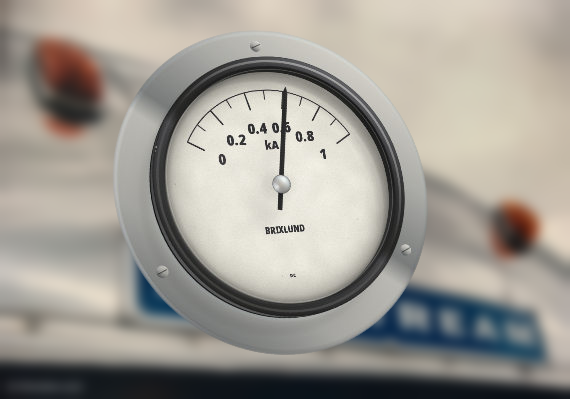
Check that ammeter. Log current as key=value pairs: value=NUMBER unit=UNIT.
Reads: value=0.6 unit=kA
